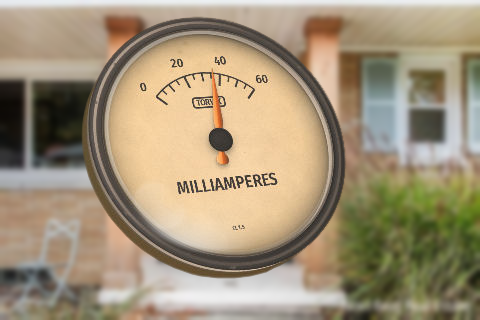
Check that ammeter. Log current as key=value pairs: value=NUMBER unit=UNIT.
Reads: value=35 unit=mA
